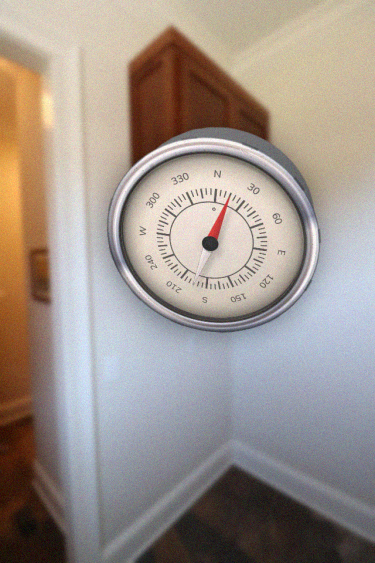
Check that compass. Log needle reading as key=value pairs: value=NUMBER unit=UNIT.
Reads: value=15 unit=°
